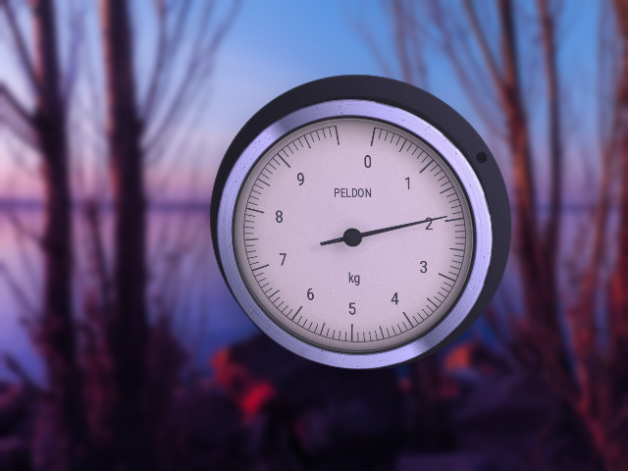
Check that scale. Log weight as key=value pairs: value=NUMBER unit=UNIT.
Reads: value=1.9 unit=kg
